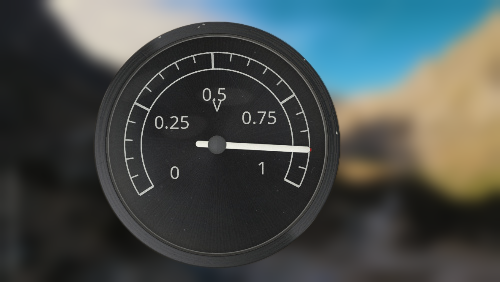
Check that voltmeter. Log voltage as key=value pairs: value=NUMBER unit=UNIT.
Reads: value=0.9 unit=V
